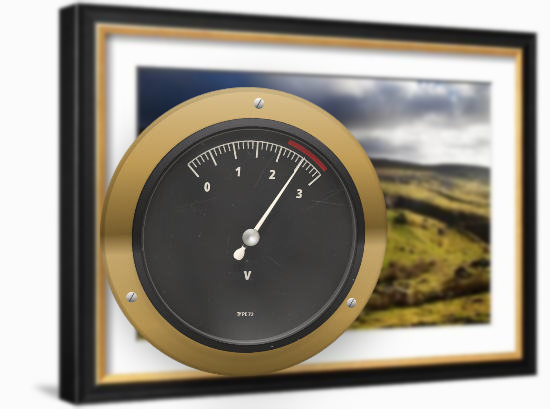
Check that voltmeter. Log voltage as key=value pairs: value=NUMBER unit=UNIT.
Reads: value=2.5 unit=V
